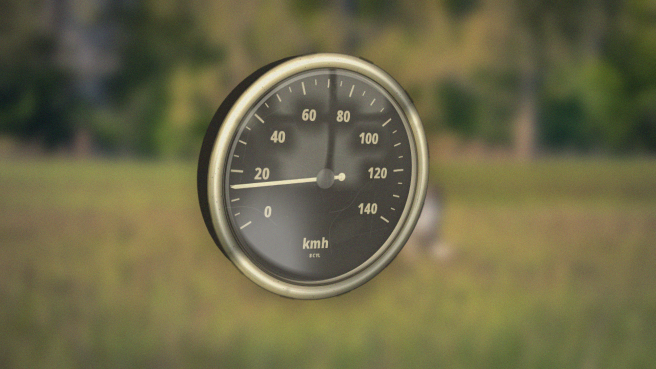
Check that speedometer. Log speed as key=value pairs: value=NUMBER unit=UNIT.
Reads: value=15 unit=km/h
